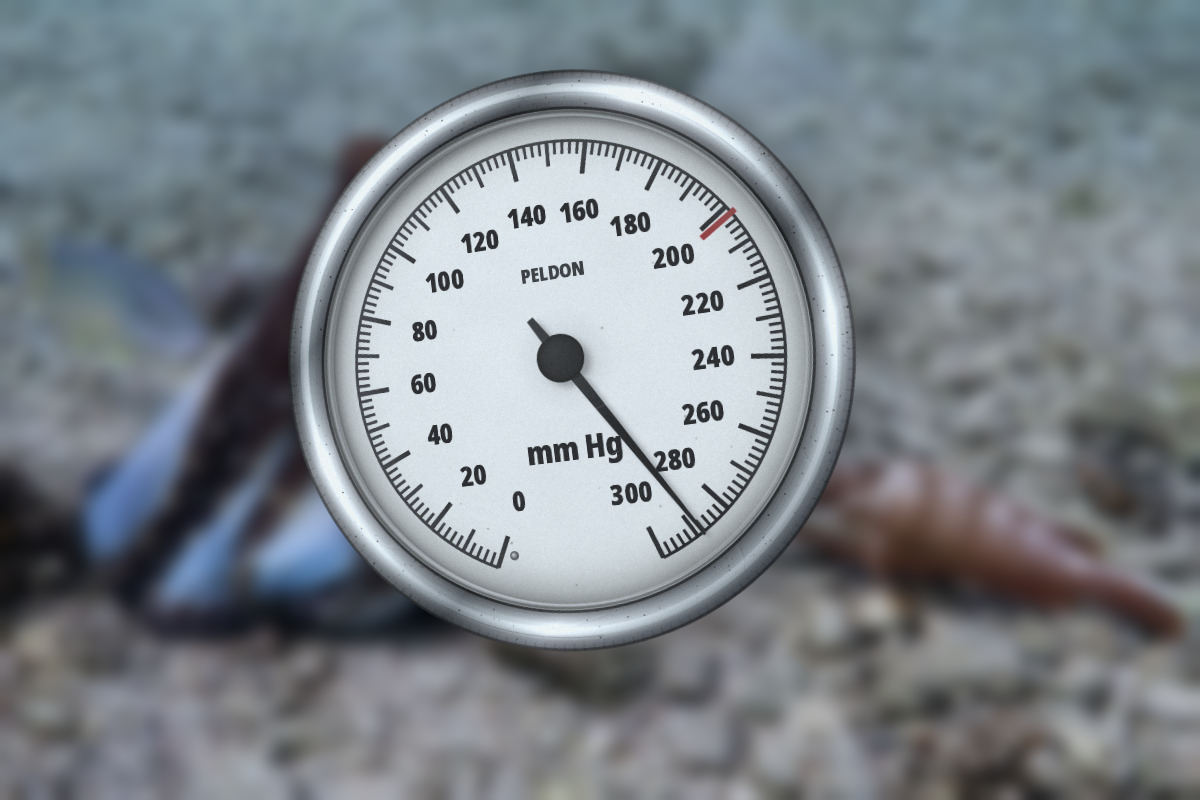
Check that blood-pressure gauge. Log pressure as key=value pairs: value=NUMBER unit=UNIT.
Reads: value=288 unit=mmHg
